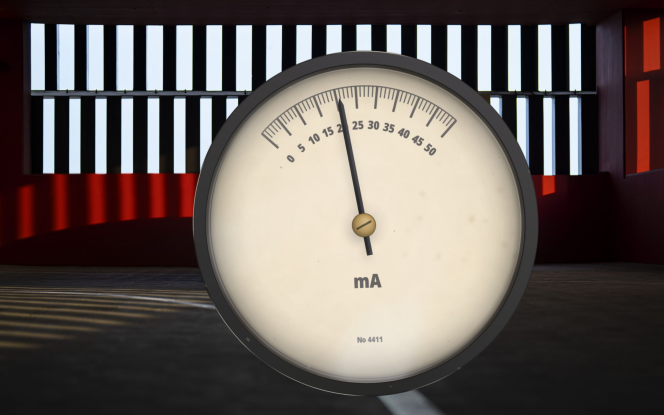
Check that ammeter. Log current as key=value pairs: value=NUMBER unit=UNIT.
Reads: value=21 unit=mA
